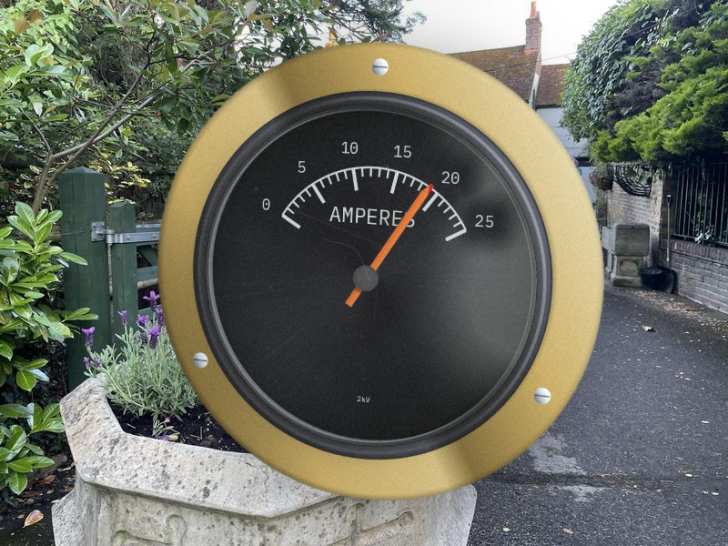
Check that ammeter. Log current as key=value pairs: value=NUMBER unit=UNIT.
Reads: value=19 unit=A
